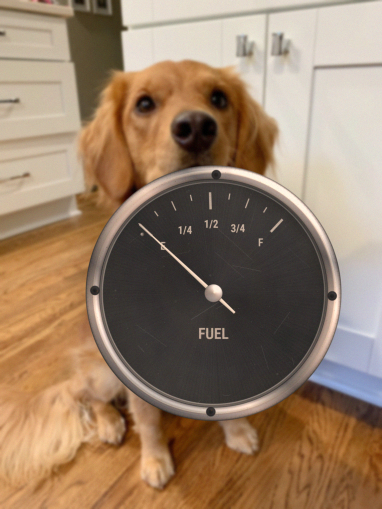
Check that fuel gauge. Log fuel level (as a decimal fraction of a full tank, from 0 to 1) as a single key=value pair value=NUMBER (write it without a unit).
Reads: value=0
